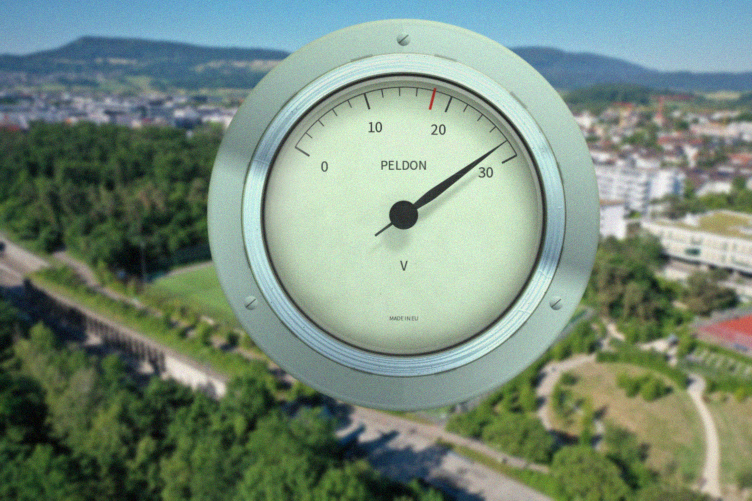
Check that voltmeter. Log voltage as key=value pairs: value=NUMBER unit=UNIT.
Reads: value=28 unit=V
